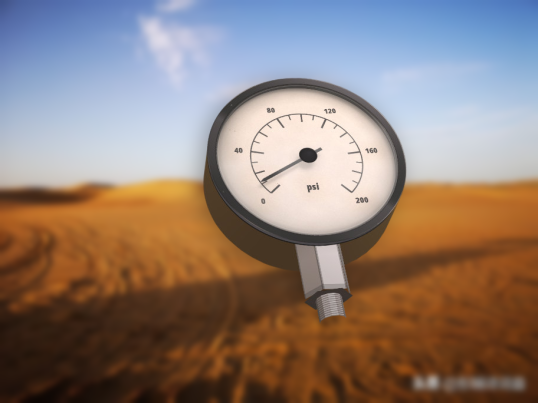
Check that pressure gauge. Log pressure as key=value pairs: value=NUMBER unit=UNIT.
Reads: value=10 unit=psi
